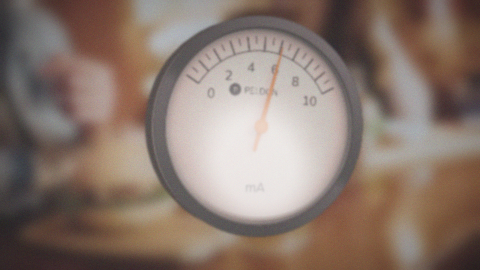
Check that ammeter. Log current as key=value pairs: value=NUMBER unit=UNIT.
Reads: value=6 unit=mA
